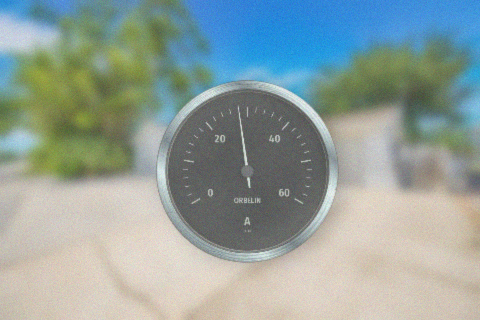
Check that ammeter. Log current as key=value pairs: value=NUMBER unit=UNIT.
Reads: value=28 unit=A
